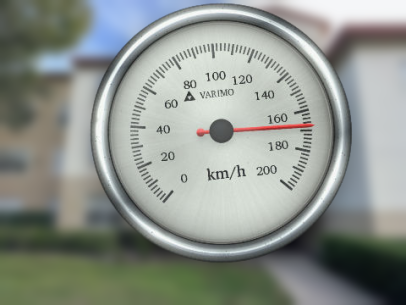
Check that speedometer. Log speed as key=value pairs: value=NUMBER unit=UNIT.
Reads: value=168 unit=km/h
